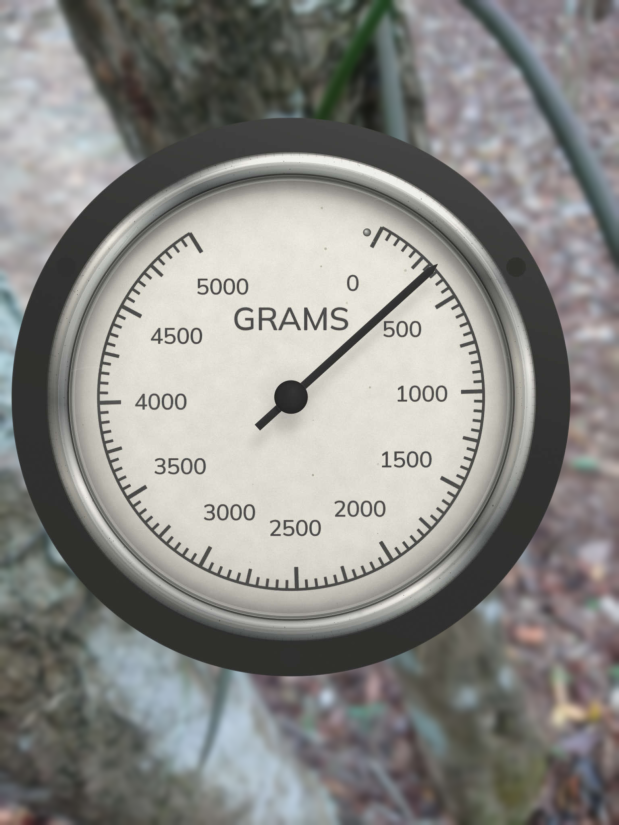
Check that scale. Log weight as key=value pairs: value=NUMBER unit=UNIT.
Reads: value=325 unit=g
